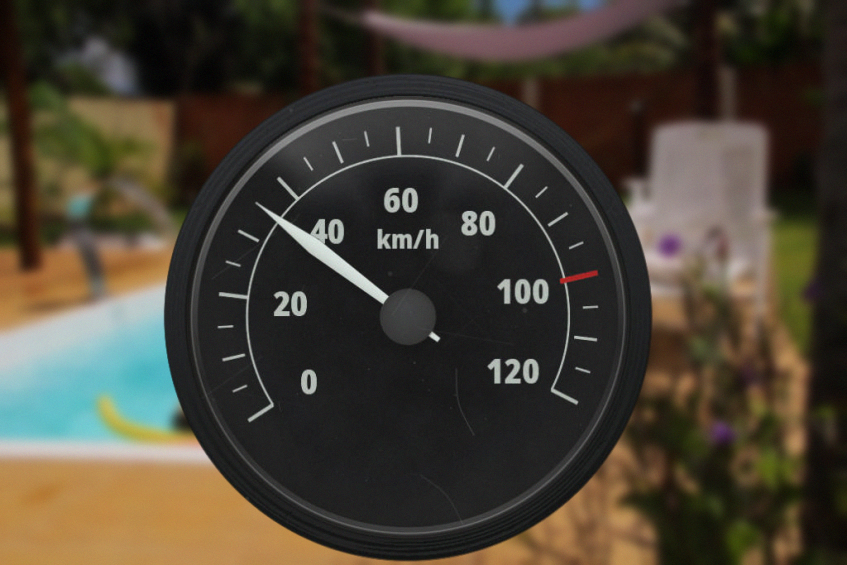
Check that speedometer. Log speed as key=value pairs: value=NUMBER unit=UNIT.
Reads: value=35 unit=km/h
